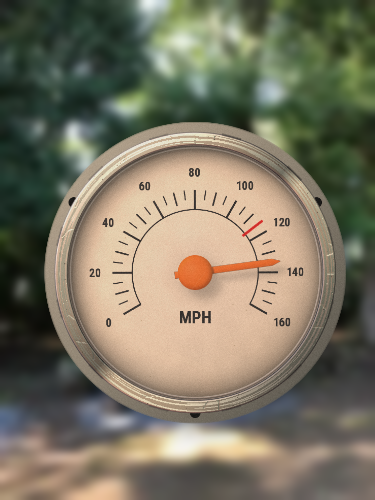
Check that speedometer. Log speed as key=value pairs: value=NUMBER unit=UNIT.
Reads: value=135 unit=mph
